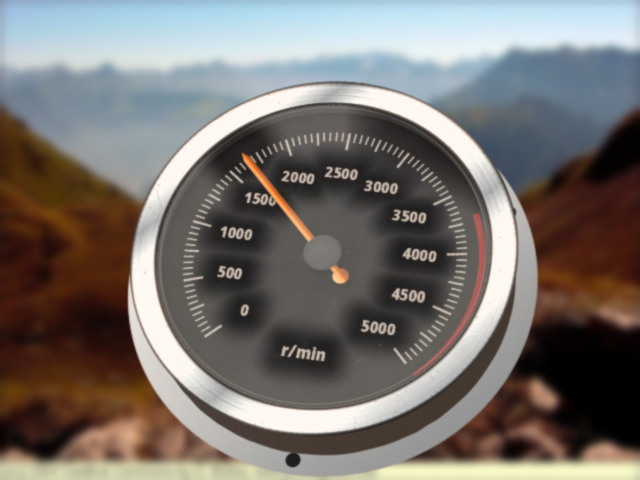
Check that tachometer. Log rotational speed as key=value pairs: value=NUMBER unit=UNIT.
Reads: value=1650 unit=rpm
